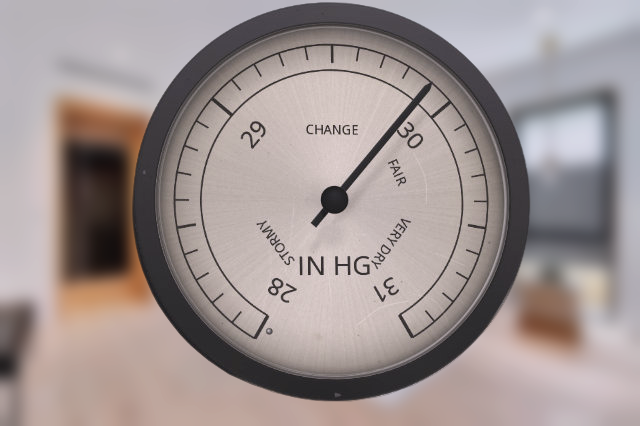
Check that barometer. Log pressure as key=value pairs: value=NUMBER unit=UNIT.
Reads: value=29.9 unit=inHg
